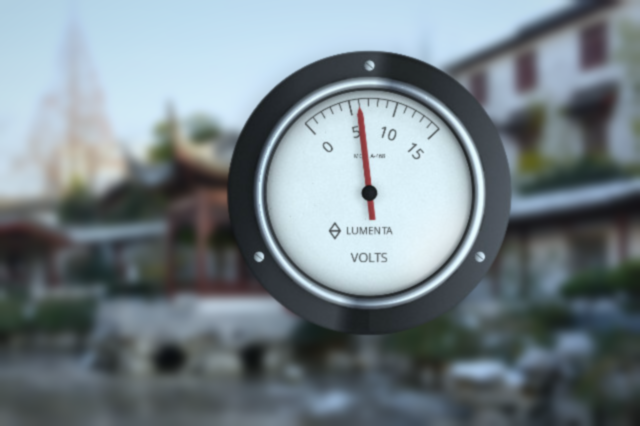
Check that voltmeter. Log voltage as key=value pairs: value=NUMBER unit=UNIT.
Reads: value=6 unit=V
